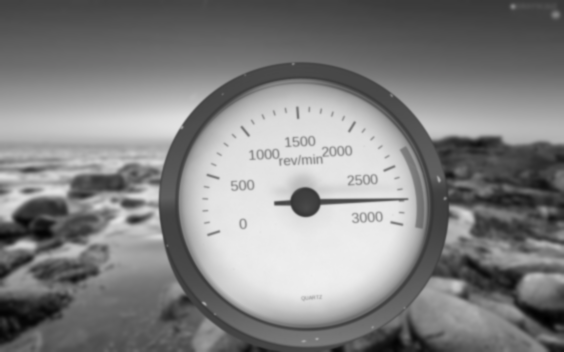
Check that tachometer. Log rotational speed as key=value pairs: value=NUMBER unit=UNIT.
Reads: value=2800 unit=rpm
